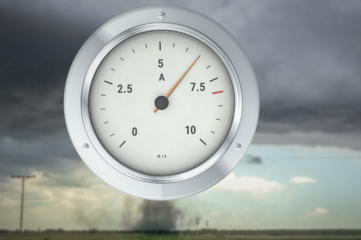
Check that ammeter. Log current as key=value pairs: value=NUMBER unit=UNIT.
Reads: value=6.5 unit=A
